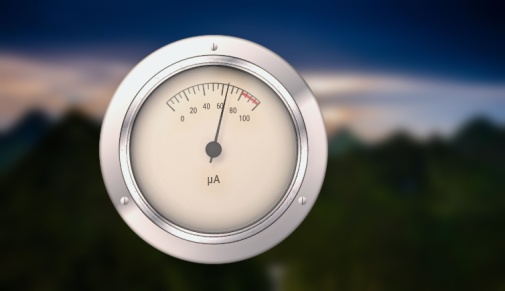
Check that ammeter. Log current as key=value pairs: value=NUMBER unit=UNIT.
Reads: value=65 unit=µA
